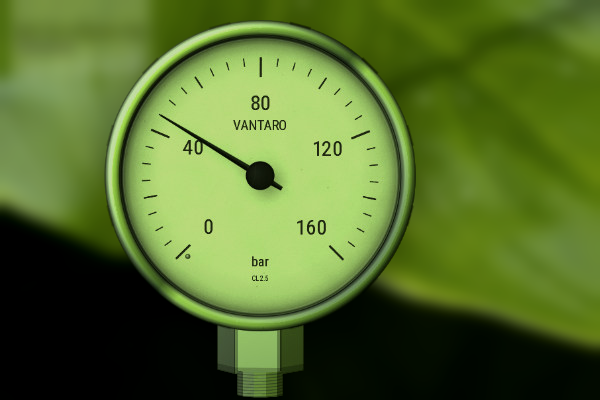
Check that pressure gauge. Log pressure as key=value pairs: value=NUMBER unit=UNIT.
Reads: value=45 unit=bar
